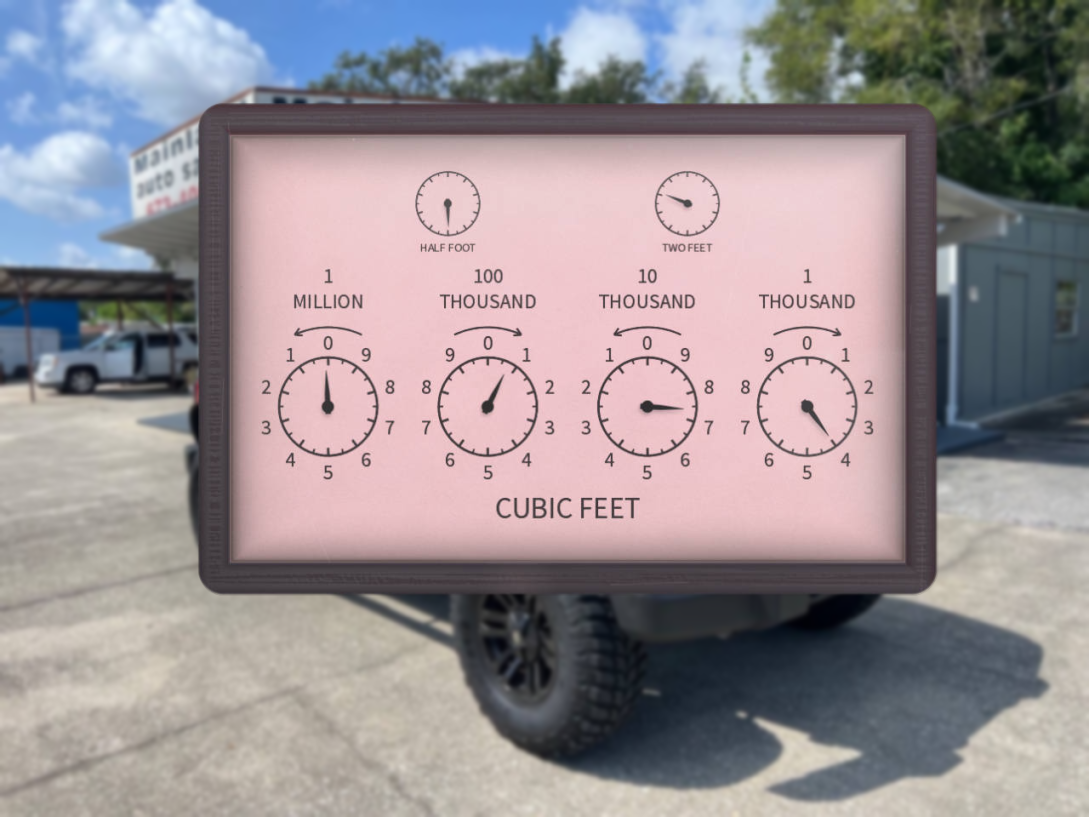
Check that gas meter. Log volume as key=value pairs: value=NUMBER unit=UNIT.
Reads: value=7400 unit=ft³
